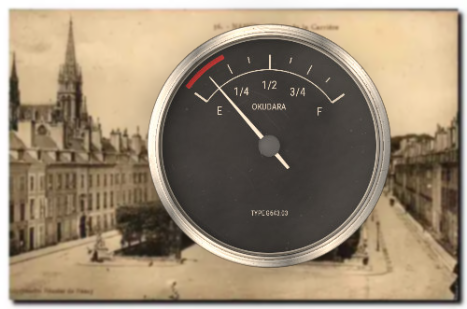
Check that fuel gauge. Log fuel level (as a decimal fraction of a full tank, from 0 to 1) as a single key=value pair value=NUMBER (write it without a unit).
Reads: value=0.125
